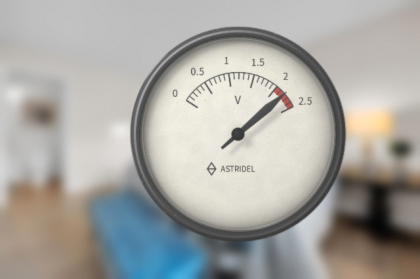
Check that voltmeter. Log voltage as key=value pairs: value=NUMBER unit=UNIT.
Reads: value=2.2 unit=V
